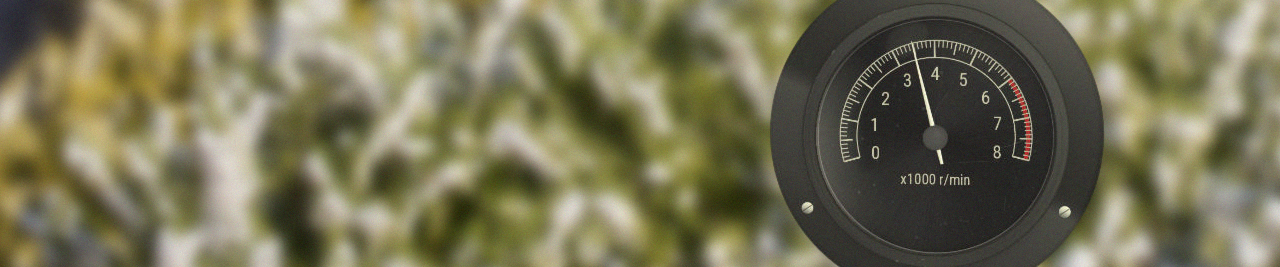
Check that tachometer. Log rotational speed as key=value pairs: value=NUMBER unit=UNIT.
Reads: value=3500 unit=rpm
